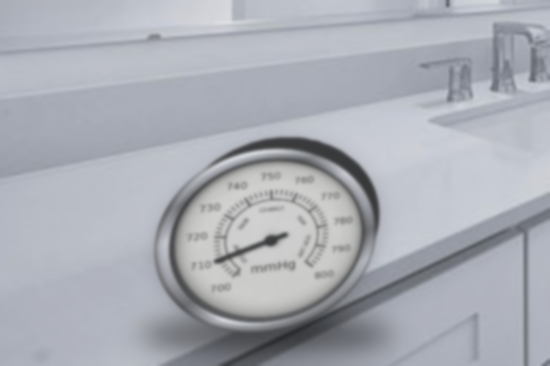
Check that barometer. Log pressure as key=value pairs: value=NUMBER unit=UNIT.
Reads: value=710 unit=mmHg
